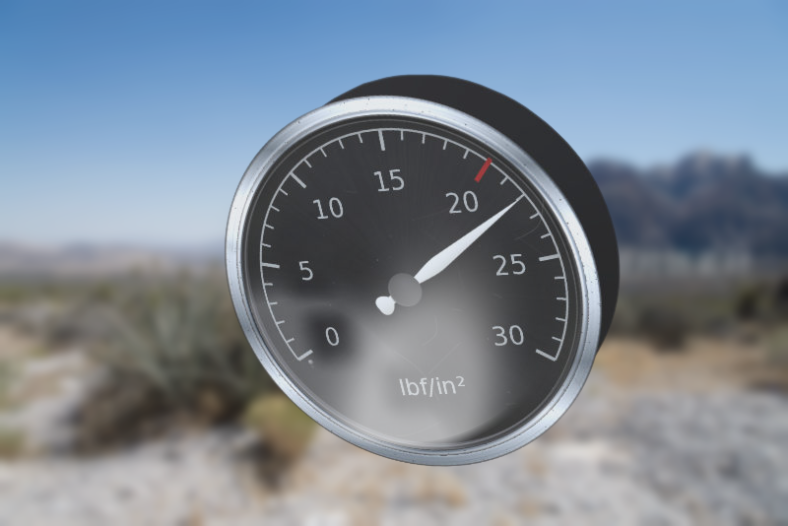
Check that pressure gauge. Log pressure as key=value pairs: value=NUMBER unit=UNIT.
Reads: value=22 unit=psi
